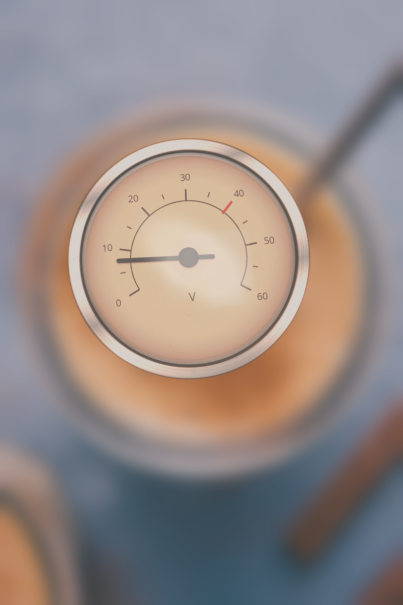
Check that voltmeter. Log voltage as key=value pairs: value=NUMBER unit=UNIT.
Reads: value=7.5 unit=V
